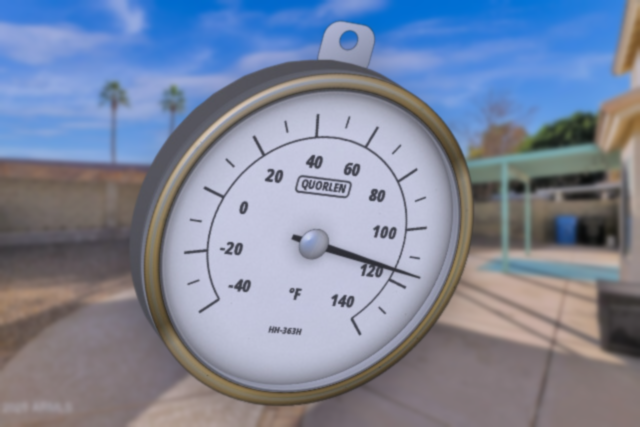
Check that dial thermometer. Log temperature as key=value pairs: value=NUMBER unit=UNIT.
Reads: value=115 unit=°F
